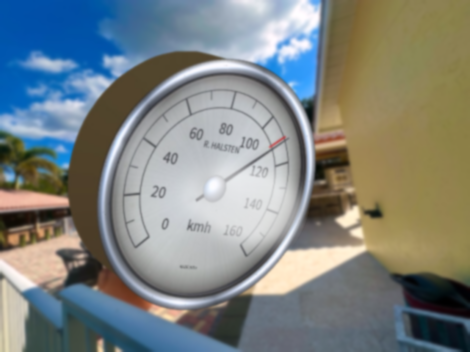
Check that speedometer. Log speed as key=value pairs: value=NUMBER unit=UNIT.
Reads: value=110 unit=km/h
